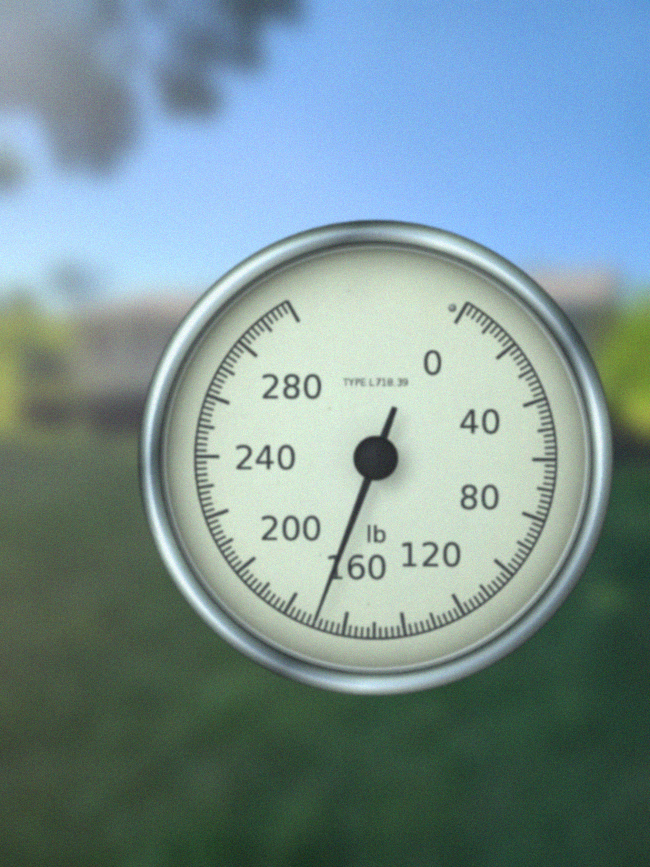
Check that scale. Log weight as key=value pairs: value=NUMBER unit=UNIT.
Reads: value=170 unit=lb
